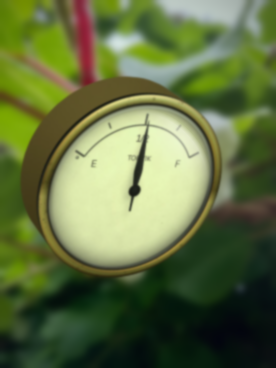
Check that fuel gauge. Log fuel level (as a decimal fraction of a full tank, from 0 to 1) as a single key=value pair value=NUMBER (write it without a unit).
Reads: value=0.5
